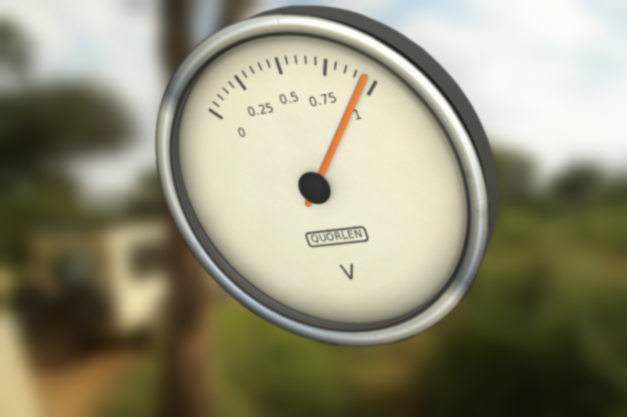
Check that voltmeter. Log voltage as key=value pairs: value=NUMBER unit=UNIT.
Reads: value=0.95 unit=V
